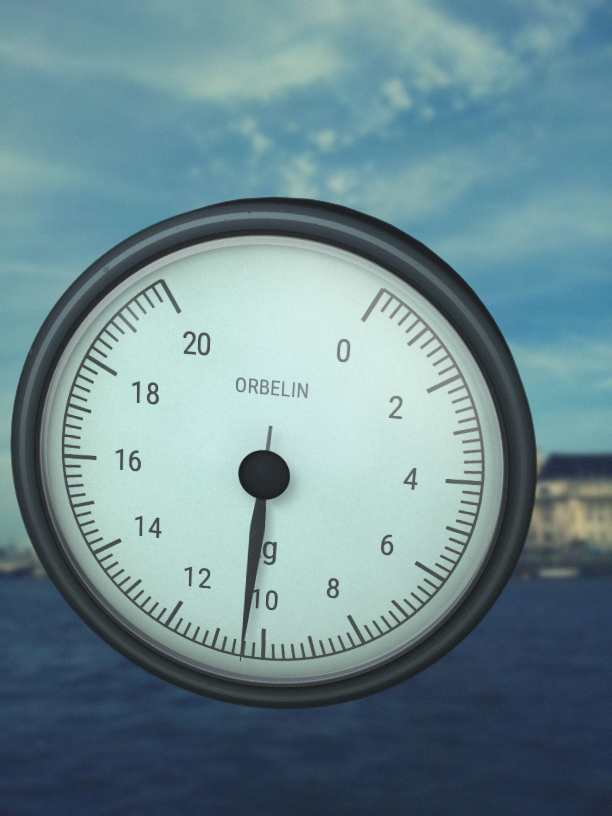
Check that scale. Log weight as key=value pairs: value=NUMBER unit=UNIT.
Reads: value=10.4 unit=kg
